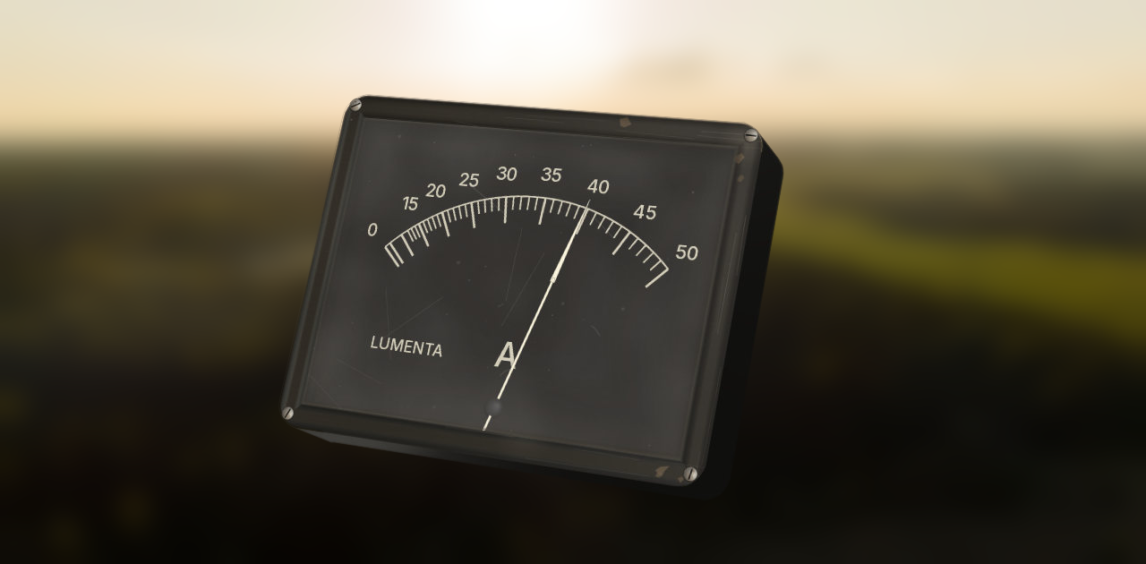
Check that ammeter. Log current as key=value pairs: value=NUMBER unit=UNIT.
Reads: value=40 unit=A
